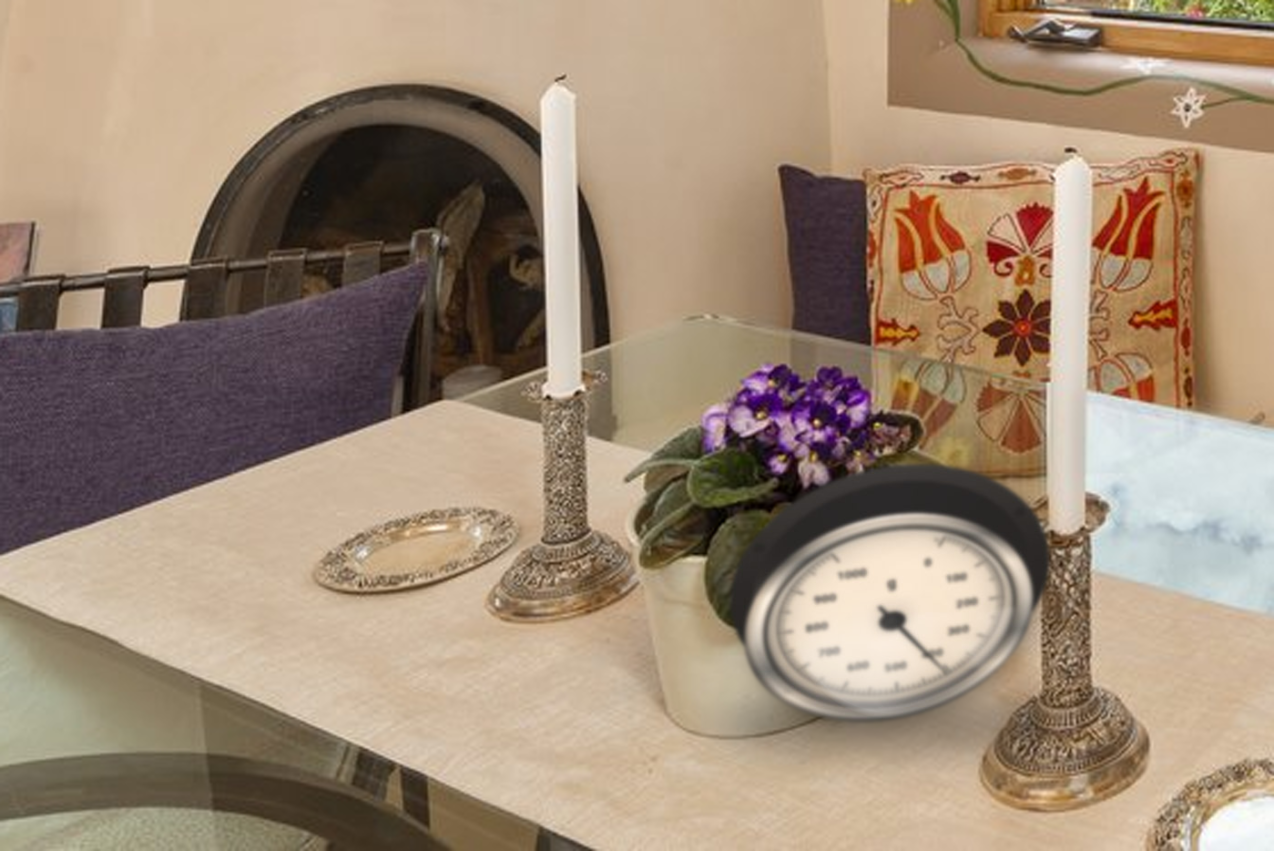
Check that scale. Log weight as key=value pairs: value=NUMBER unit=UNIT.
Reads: value=400 unit=g
